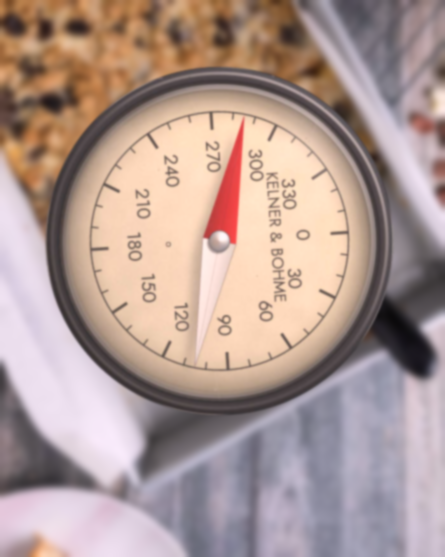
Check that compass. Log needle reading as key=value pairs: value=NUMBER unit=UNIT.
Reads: value=285 unit=°
